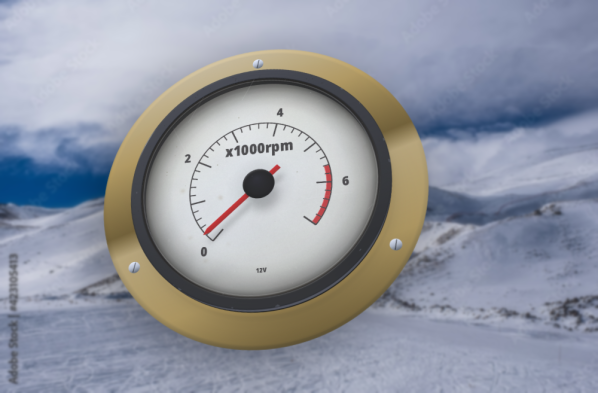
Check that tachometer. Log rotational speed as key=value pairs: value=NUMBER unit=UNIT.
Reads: value=200 unit=rpm
